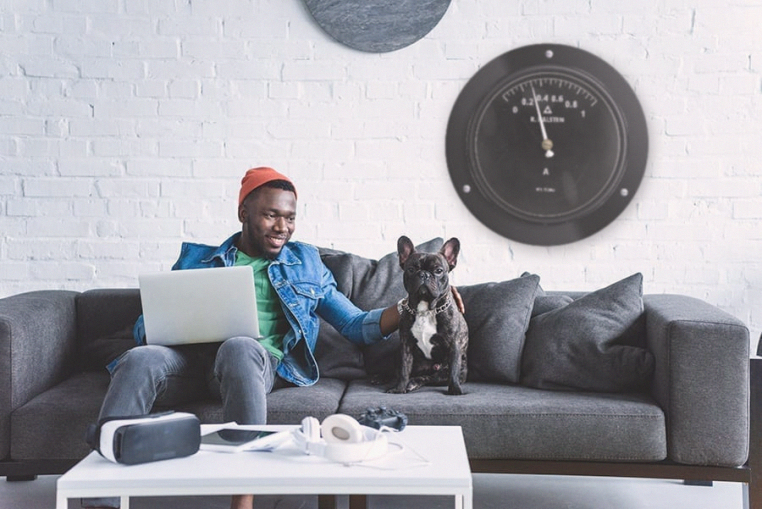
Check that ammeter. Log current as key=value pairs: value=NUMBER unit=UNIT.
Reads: value=0.3 unit=A
